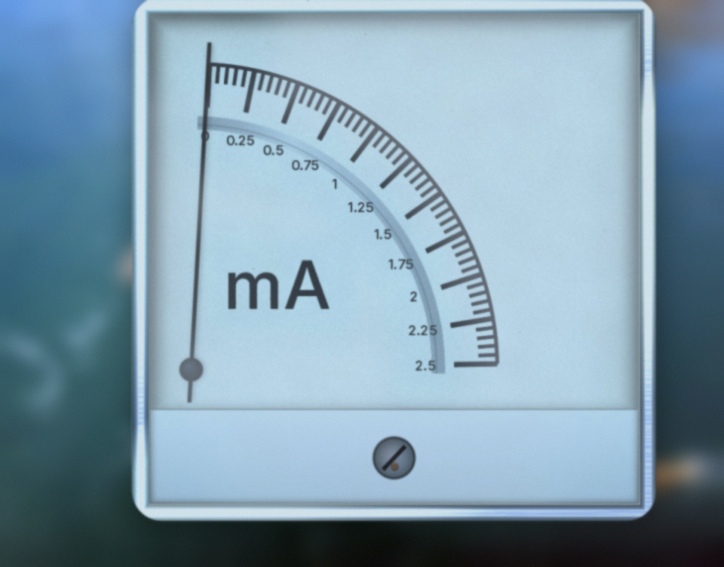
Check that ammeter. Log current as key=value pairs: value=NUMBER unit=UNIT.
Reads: value=0 unit=mA
